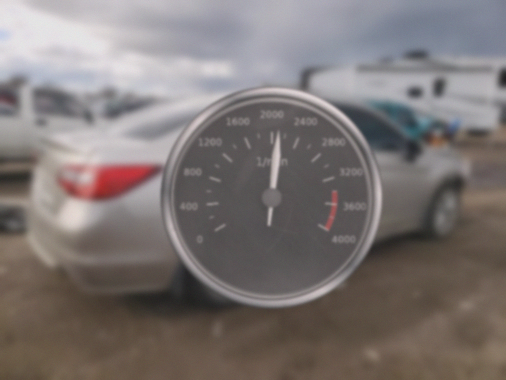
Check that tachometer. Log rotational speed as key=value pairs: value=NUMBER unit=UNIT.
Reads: value=2100 unit=rpm
